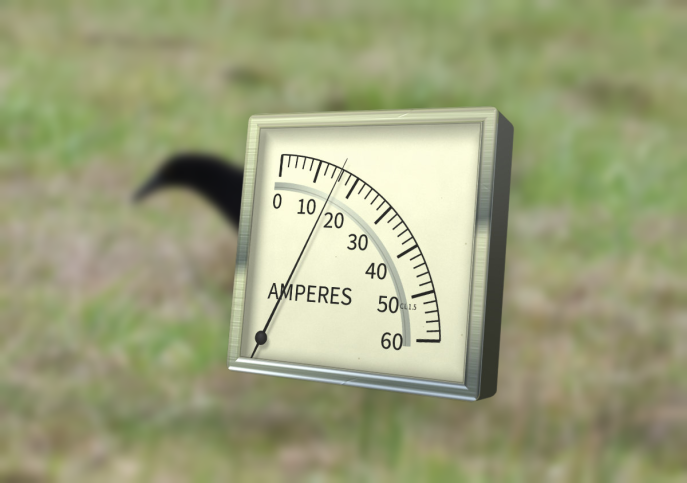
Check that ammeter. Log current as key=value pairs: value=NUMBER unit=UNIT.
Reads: value=16 unit=A
